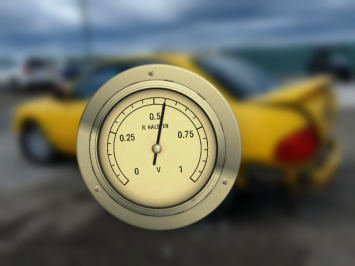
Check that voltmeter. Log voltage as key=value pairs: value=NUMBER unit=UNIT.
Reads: value=0.55 unit=V
